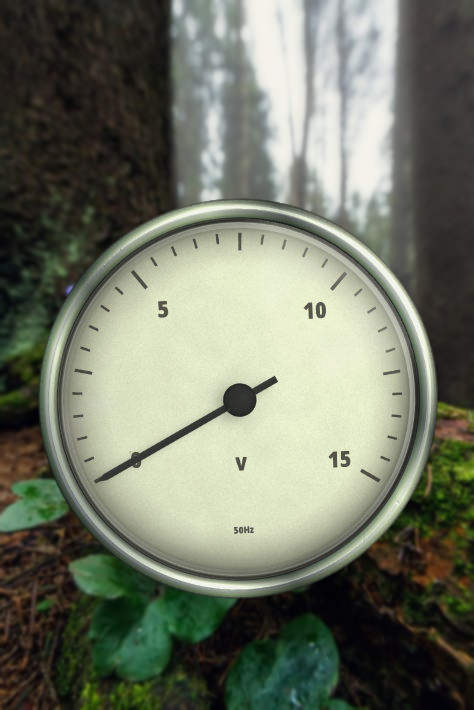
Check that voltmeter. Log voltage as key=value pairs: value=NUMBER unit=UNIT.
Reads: value=0 unit=V
